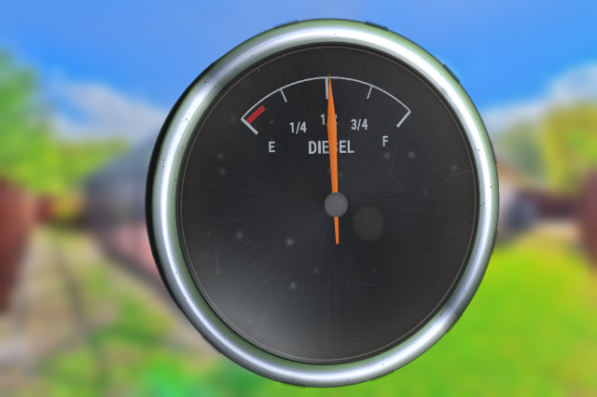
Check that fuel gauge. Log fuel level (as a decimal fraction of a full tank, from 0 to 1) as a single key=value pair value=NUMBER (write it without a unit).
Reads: value=0.5
